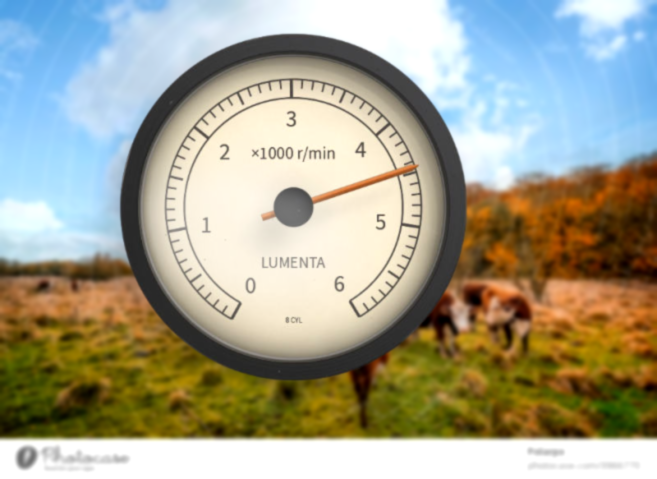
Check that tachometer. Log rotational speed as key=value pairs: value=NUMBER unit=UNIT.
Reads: value=4450 unit=rpm
